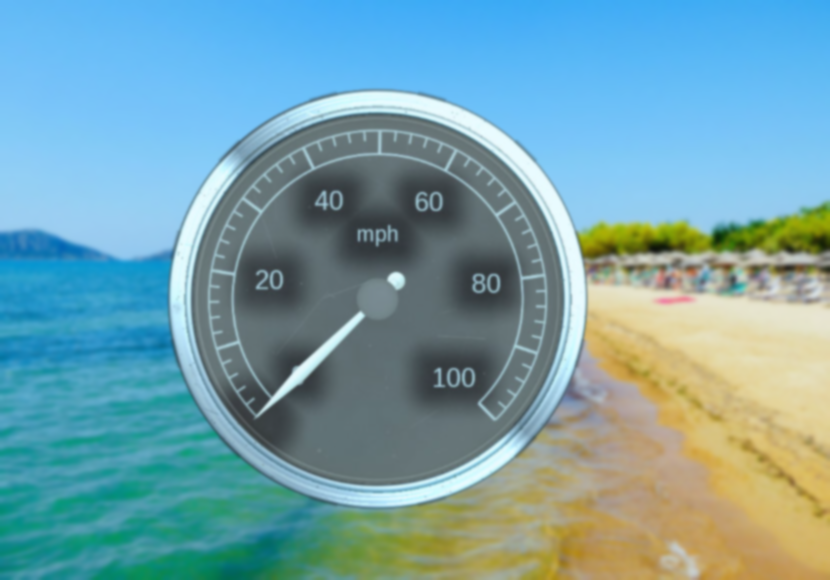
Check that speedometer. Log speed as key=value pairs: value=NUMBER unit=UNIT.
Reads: value=0 unit=mph
